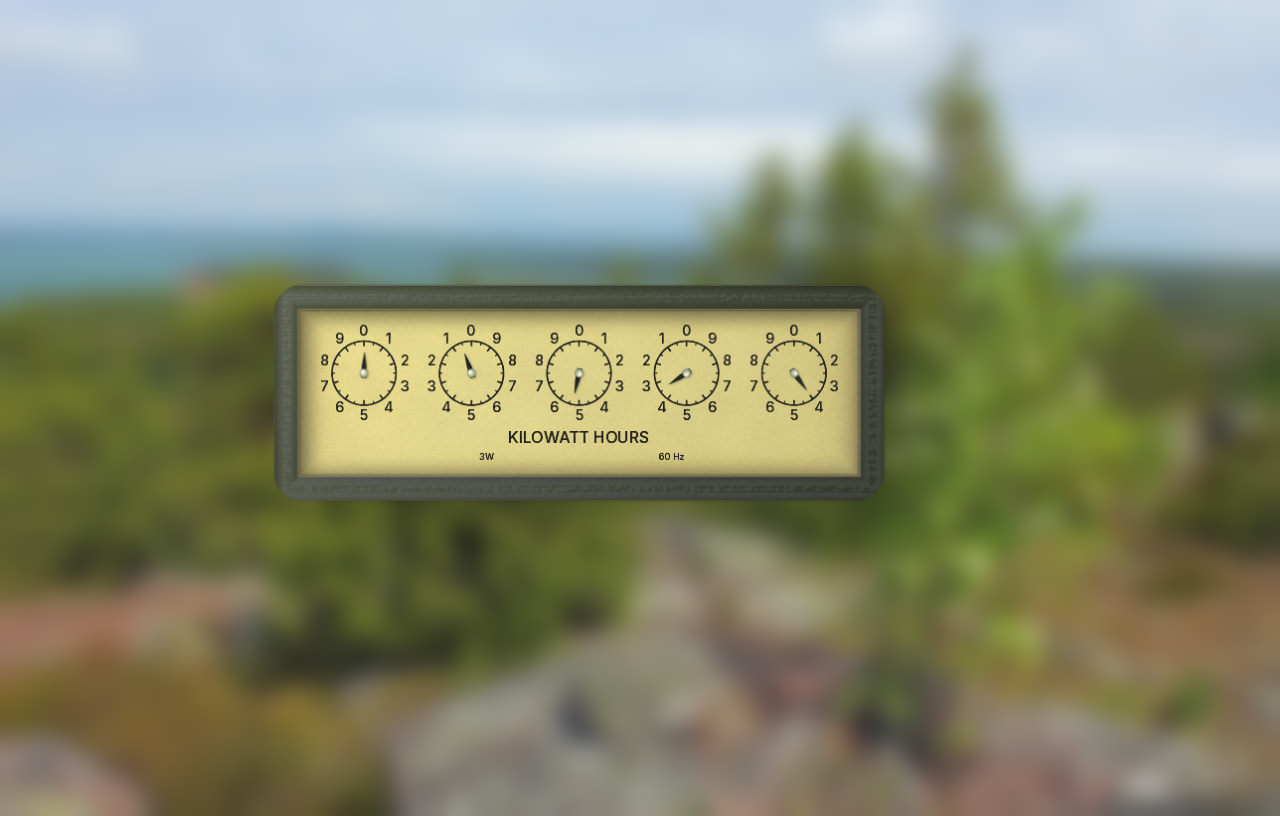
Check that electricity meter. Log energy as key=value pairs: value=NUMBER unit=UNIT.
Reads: value=534 unit=kWh
